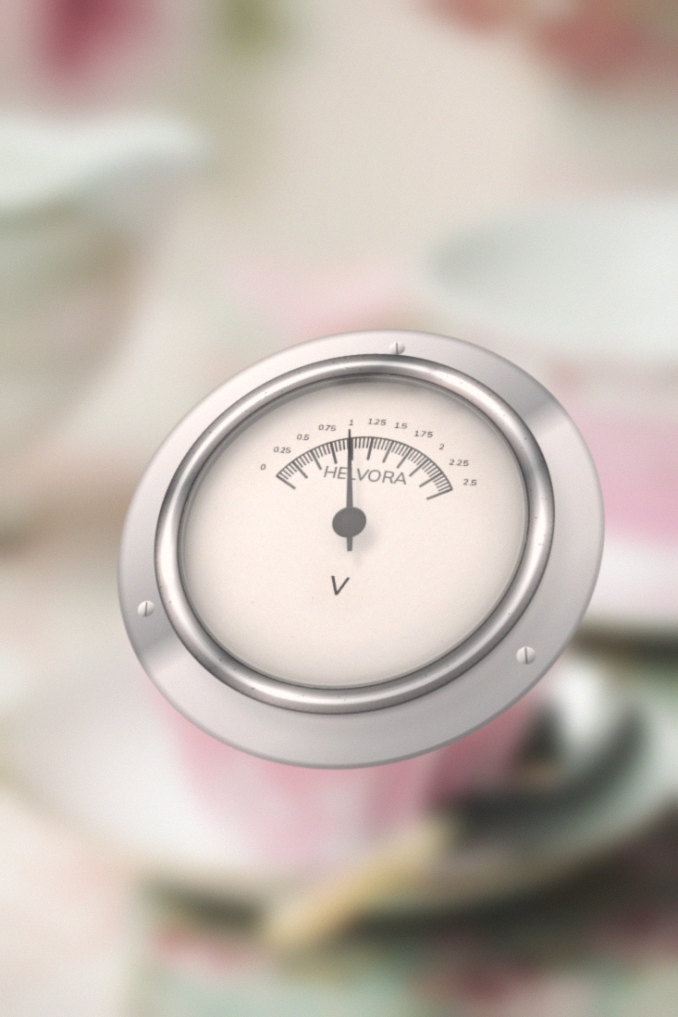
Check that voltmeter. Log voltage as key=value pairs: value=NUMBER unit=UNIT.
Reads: value=1 unit=V
